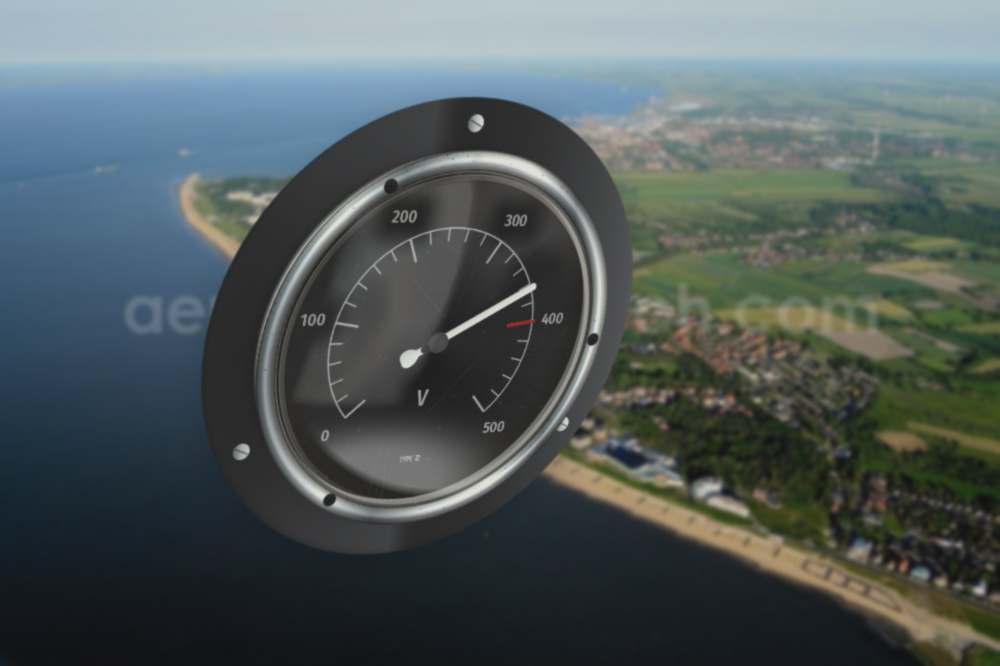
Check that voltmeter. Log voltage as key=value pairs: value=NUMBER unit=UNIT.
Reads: value=360 unit=V
